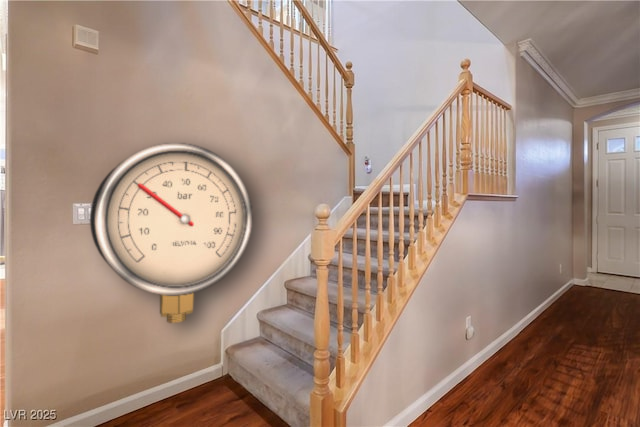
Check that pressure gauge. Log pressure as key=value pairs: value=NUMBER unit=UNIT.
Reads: value=30 unit=bar
